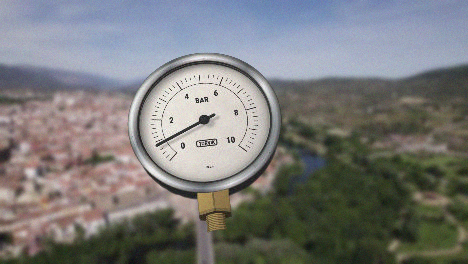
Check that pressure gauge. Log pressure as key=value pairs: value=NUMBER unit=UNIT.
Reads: value=0.8 unit=bar
